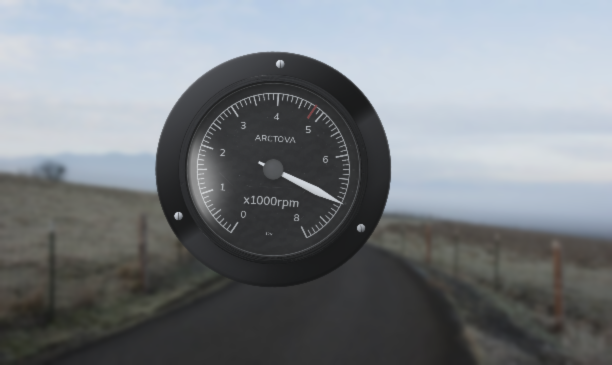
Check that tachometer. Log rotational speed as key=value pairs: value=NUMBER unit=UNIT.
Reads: value=7000 unit=rpm
